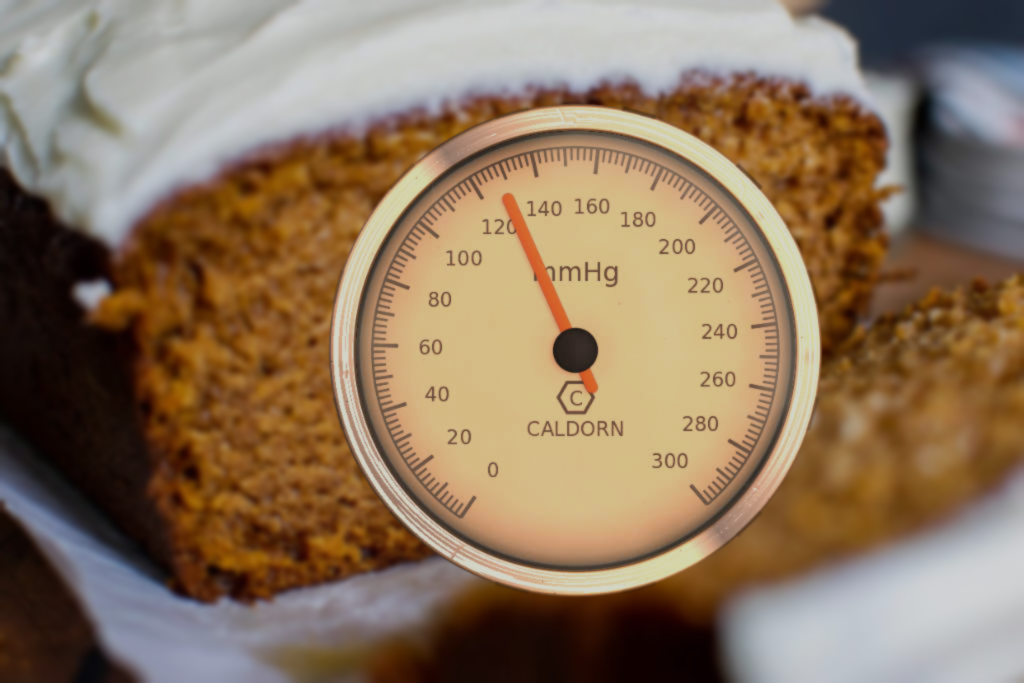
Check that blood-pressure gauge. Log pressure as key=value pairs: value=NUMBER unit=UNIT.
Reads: value=128 unit=mmHg
